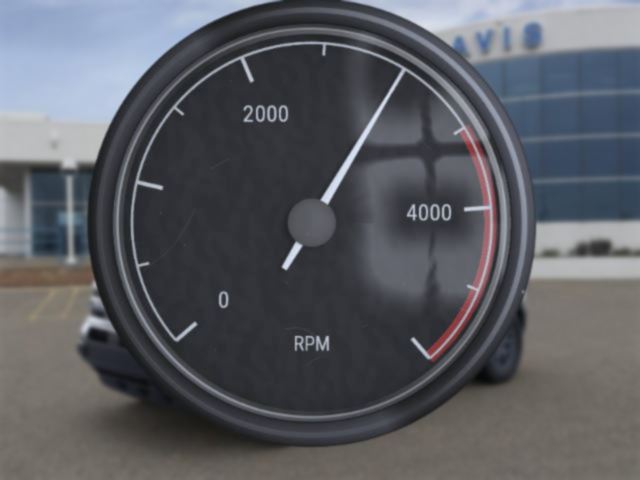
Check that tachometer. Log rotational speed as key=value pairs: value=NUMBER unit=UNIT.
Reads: value=3000 unit=rpm
